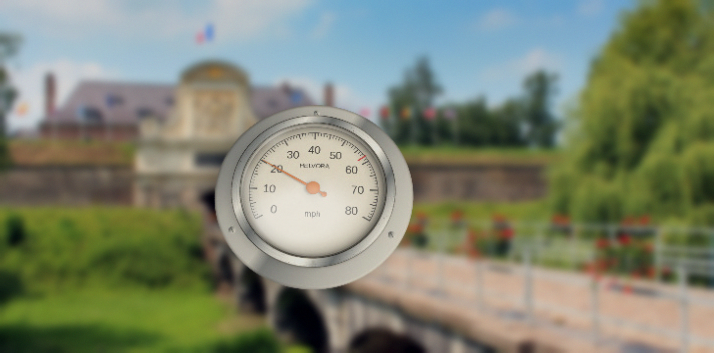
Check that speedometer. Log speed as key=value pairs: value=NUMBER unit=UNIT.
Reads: value=20 unit=mph
